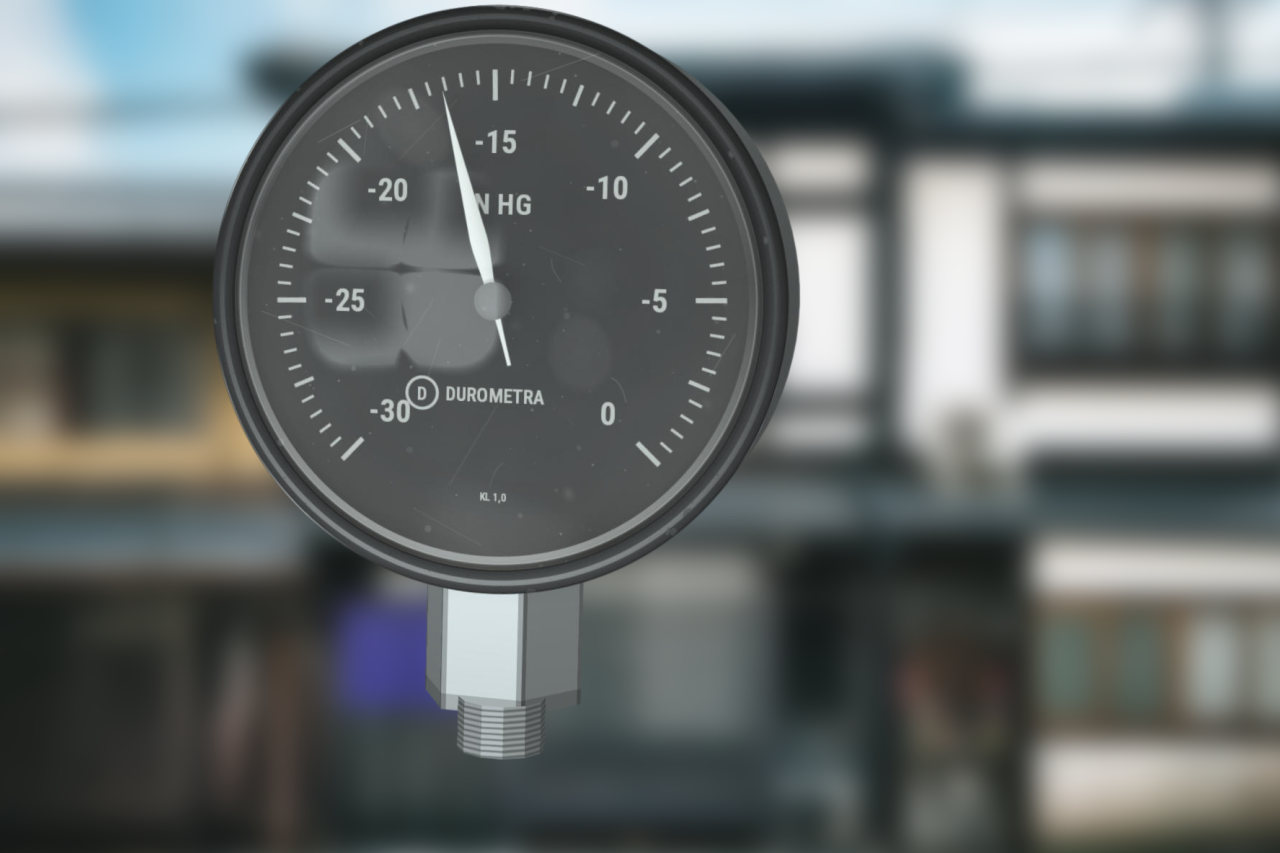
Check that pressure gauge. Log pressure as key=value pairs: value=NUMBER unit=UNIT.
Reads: value=-16.5 unit=inHg
